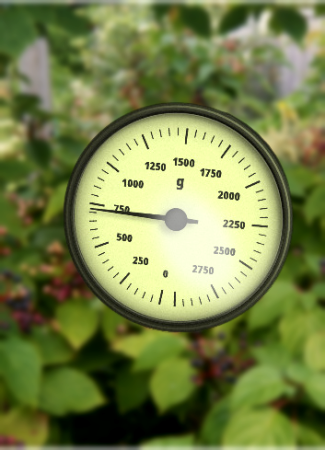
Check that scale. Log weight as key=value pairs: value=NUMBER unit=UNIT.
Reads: value=725 unit=g
